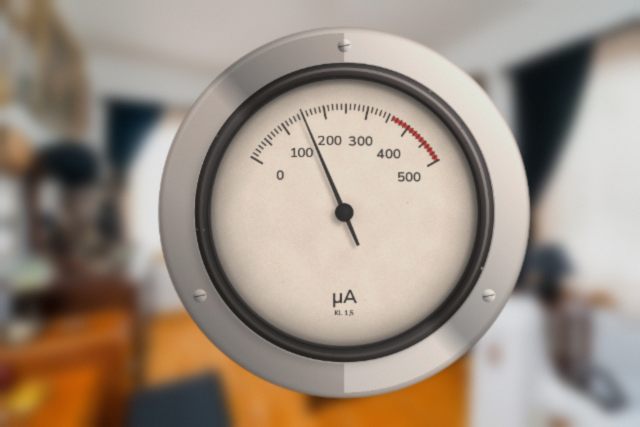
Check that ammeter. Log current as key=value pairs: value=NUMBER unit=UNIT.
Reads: value=150 unit=µA
